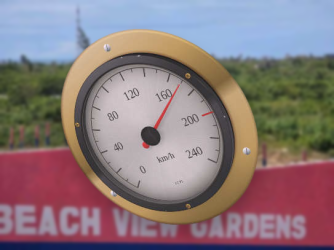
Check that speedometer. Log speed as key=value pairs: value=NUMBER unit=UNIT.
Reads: value=170 unit=km/h
